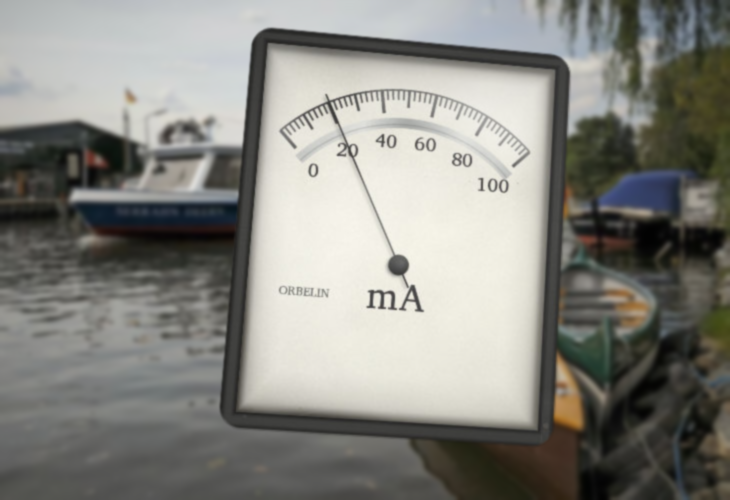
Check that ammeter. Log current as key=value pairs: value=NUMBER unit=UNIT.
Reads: value=20 unit=mA
